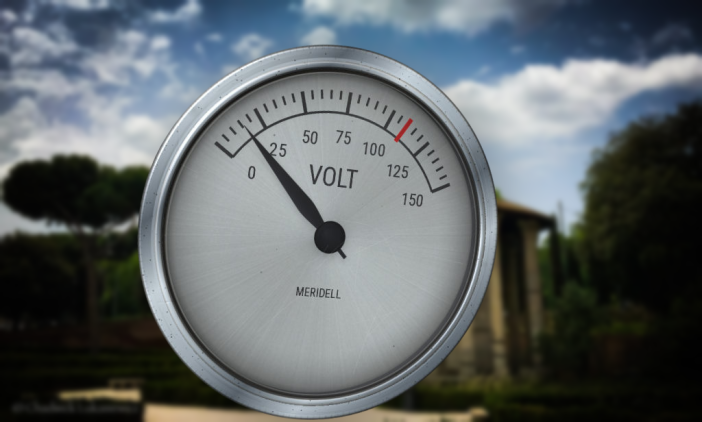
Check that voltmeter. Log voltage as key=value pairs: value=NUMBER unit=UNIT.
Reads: value=15 unit=V
